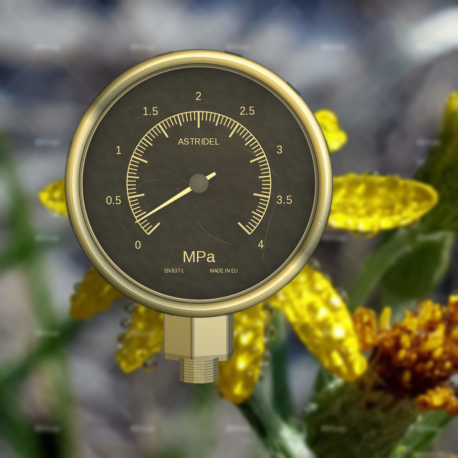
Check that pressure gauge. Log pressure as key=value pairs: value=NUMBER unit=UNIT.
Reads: value=0.2 unit=MPa
